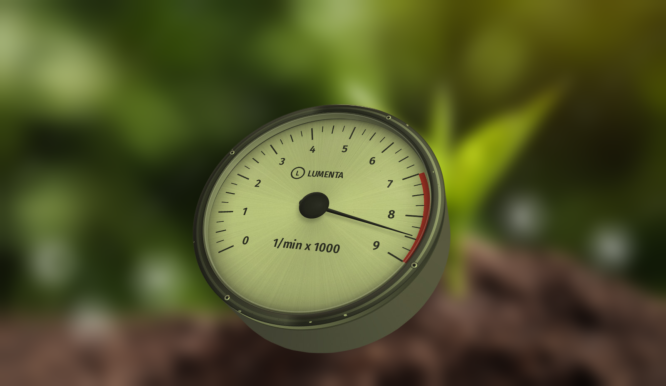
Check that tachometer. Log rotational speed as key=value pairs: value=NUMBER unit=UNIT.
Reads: value=8500 unit=rpm
